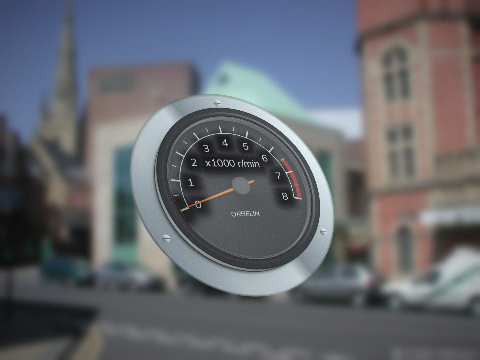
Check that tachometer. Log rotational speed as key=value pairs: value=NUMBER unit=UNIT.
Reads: value=0 unit=rpm
